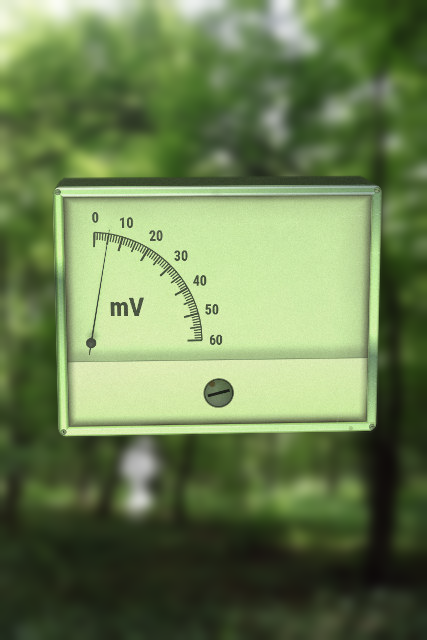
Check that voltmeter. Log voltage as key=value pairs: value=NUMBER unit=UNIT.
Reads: value=5 unit=mV
